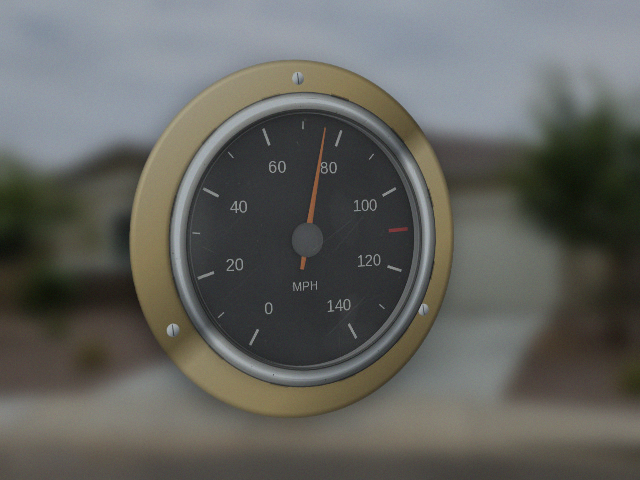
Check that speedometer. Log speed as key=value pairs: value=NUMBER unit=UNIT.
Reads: value=75 unit=mph
